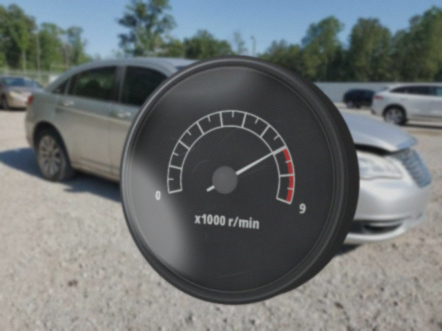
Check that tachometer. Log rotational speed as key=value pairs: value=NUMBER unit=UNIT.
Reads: value=7000 unit=rpm
